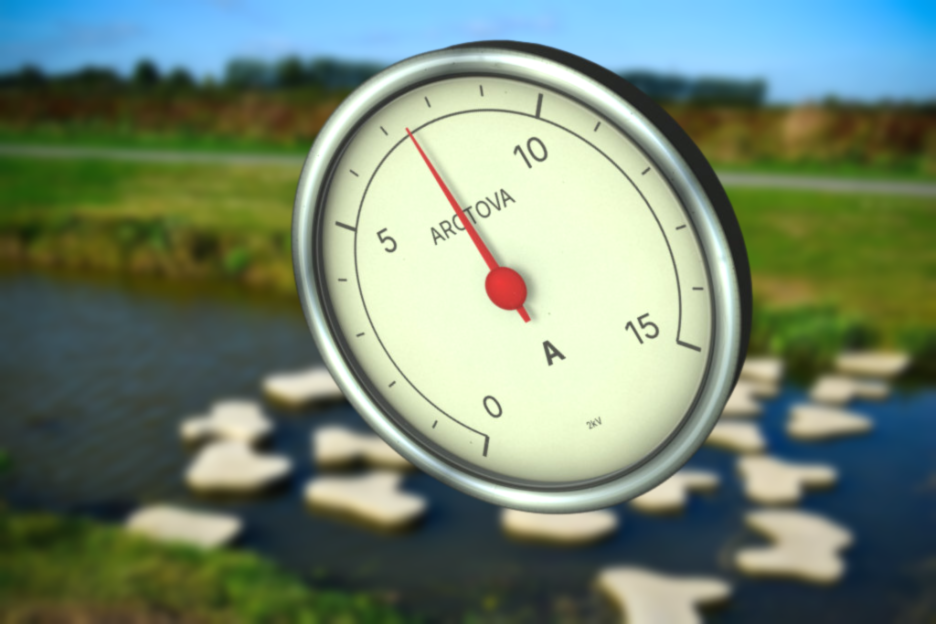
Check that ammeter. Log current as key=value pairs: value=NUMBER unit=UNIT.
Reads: value=7.5 unit=A
